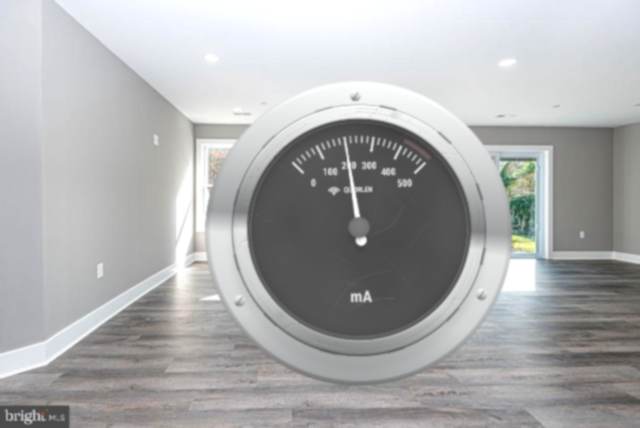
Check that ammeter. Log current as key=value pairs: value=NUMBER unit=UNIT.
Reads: value=200 unit=mA
